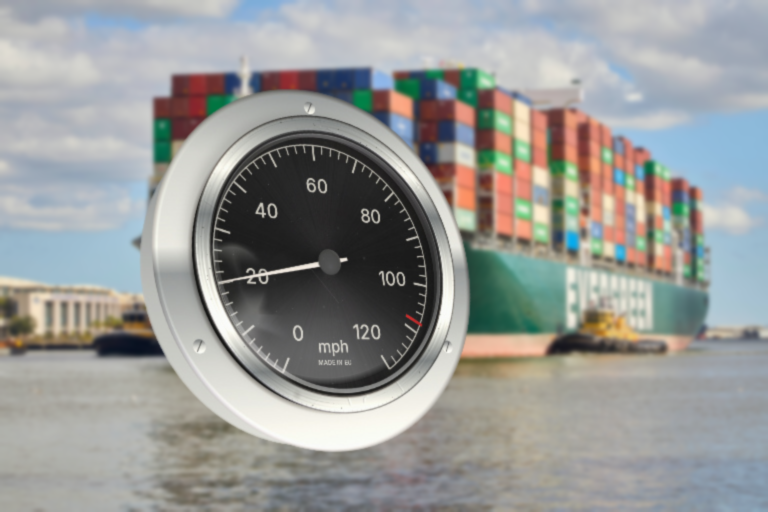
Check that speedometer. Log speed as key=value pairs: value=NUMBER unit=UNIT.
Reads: value=20 unit=mph
